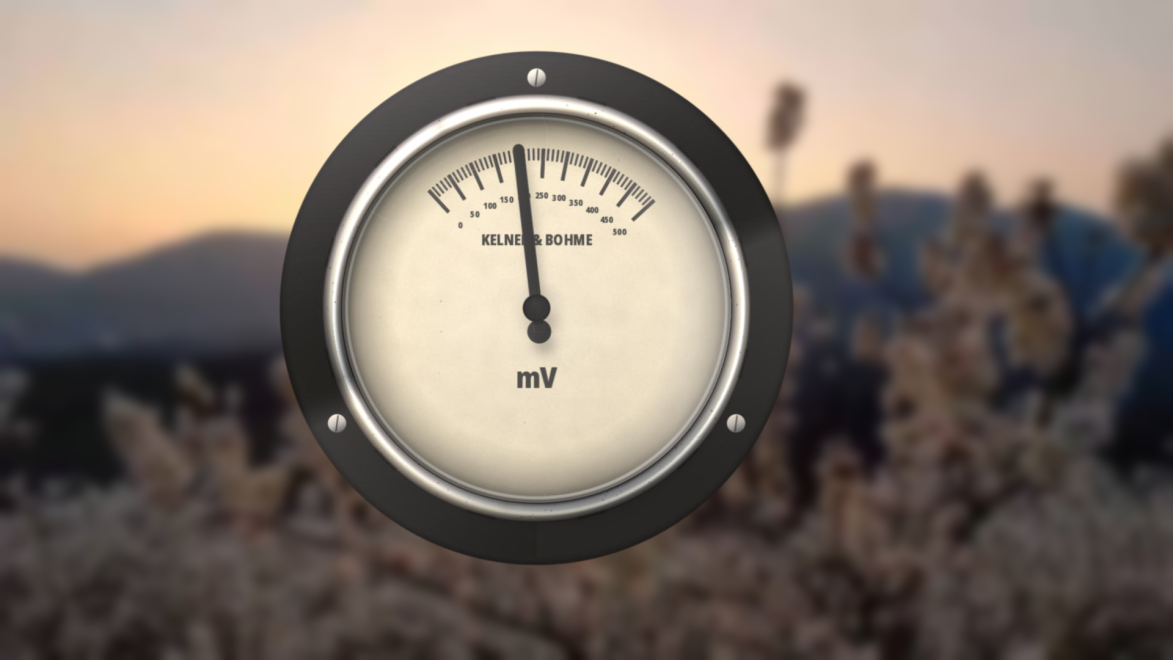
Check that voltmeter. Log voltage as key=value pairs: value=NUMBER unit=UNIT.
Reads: value=200 unit=mV
